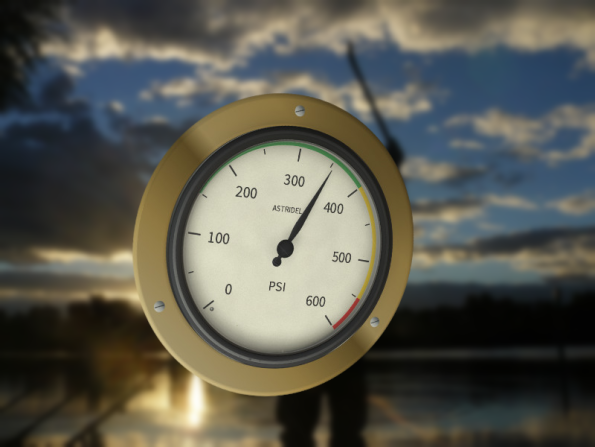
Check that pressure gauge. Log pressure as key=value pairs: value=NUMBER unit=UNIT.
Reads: value=350 unit=psi
